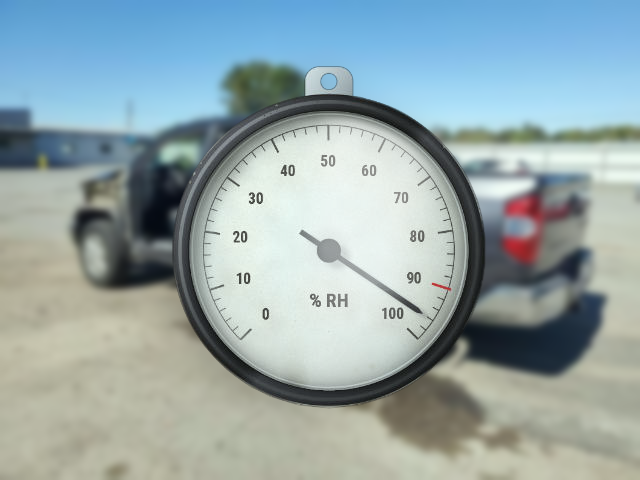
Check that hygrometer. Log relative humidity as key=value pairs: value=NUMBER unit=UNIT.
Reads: value=96 unit=%
